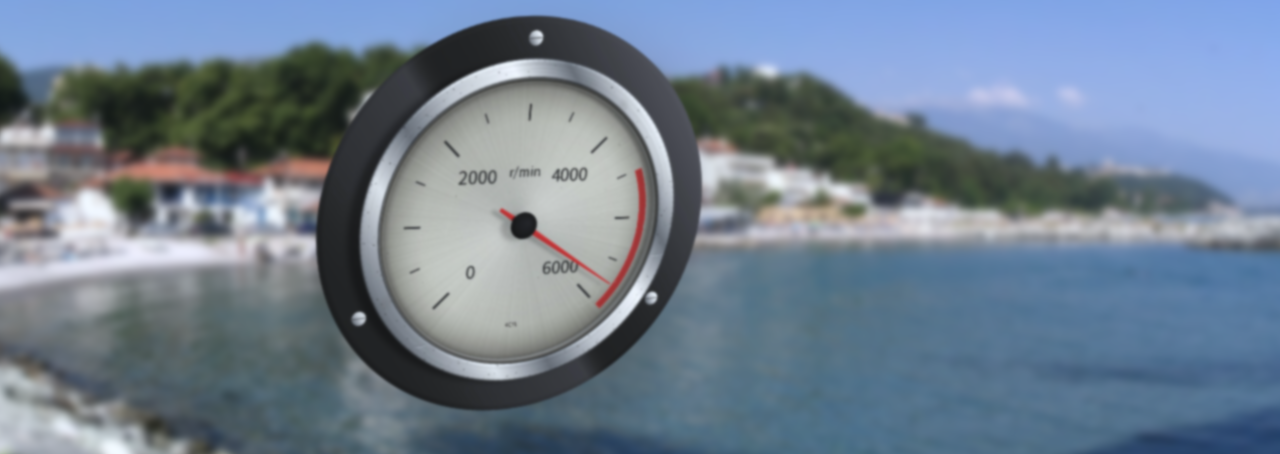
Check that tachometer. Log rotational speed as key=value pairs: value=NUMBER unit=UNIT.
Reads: value=5750 unit=rpm
